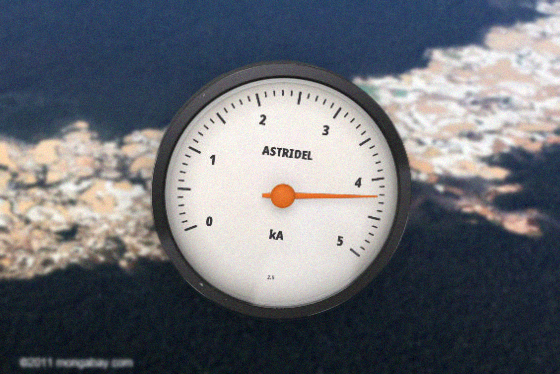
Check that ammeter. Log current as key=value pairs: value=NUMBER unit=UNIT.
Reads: value=4.2 unit=kA
